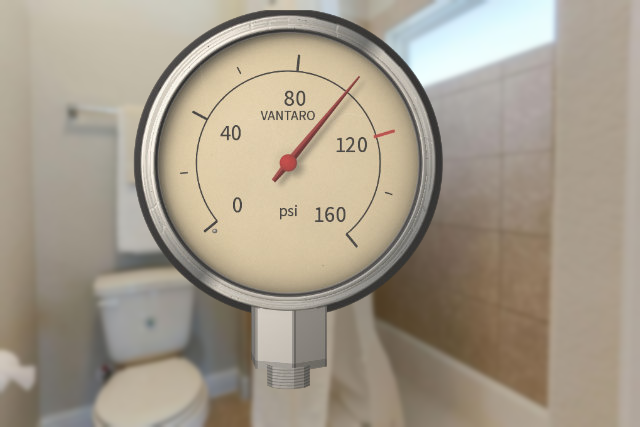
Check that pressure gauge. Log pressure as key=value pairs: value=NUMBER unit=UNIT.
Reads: value=100 unit=psi
